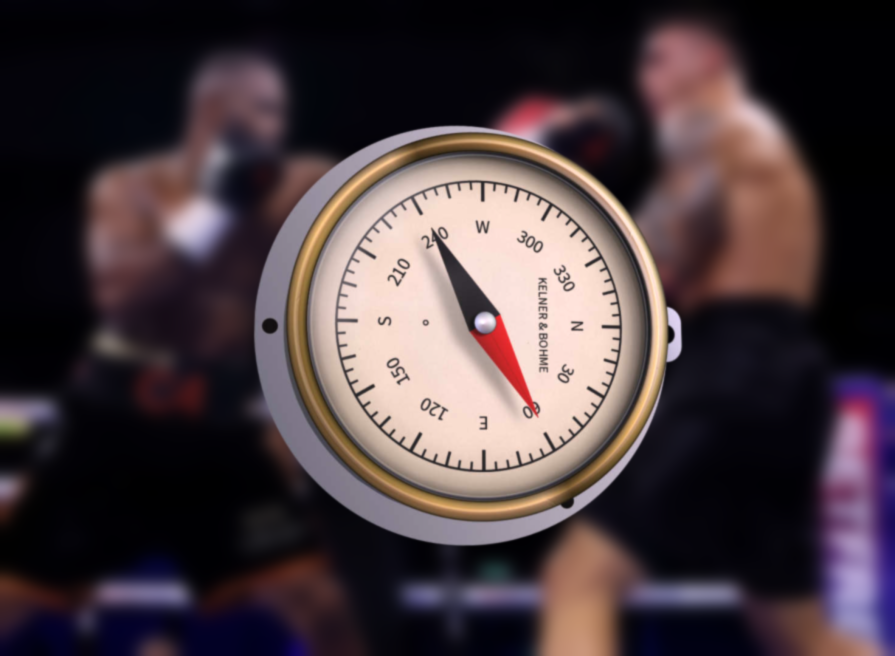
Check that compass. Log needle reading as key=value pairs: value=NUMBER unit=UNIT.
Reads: value=60 unit=°
